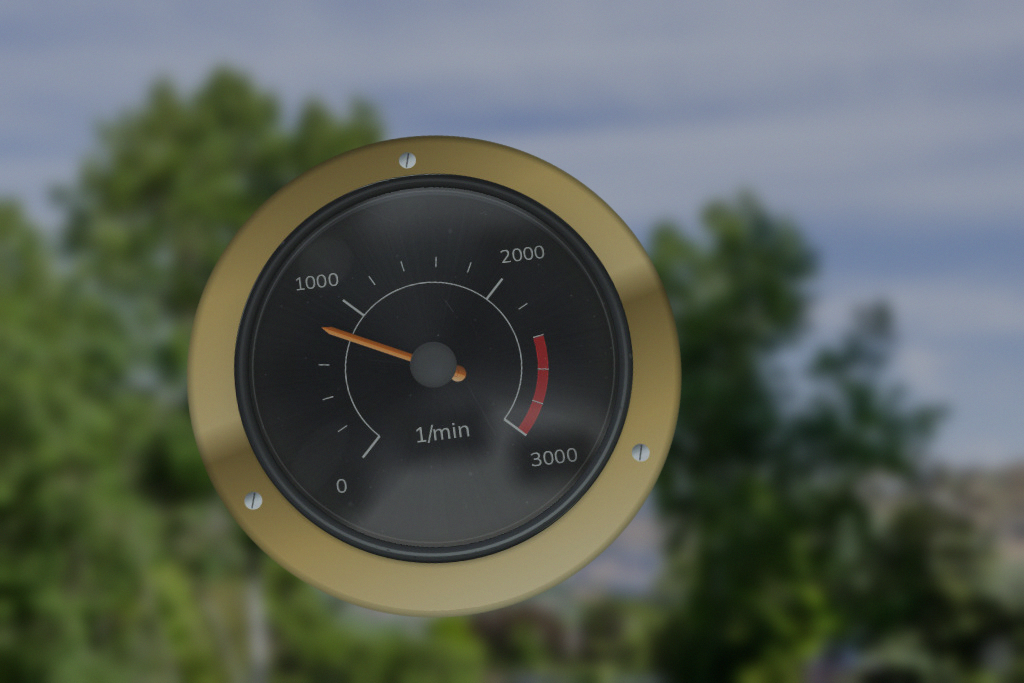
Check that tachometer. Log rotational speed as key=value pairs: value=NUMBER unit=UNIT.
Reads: value=800 unit=rpm
